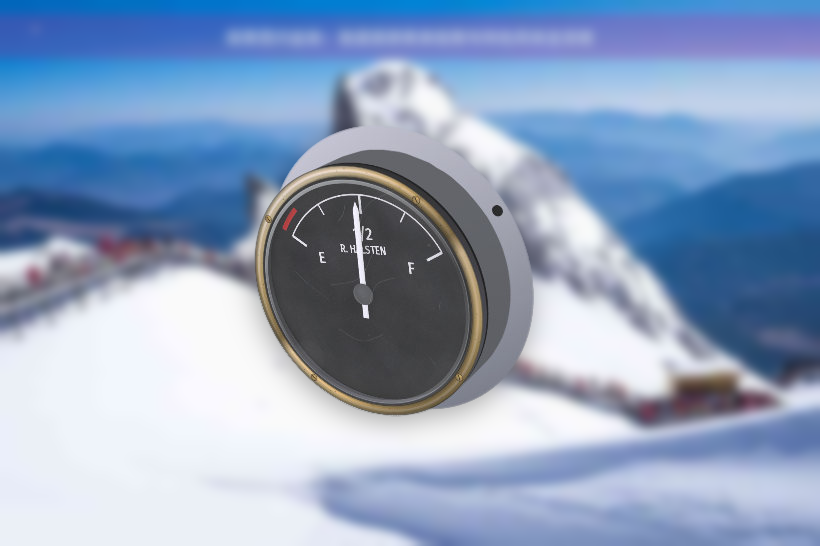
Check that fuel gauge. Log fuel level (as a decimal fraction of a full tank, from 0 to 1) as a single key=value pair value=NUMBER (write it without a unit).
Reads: value=0.5
